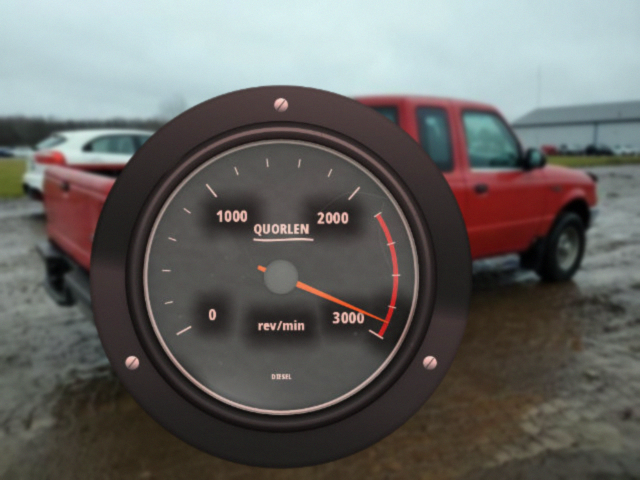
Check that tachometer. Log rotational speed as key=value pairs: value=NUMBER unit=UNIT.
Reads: value=2900 unit=rpm
